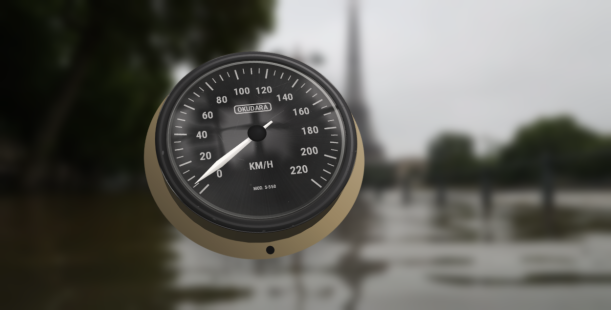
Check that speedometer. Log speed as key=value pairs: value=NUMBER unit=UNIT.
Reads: value=5 unit=km/h
